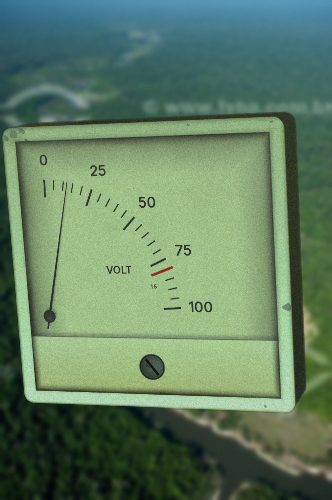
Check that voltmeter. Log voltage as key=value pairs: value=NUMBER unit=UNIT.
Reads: value=12.5 unit=V
